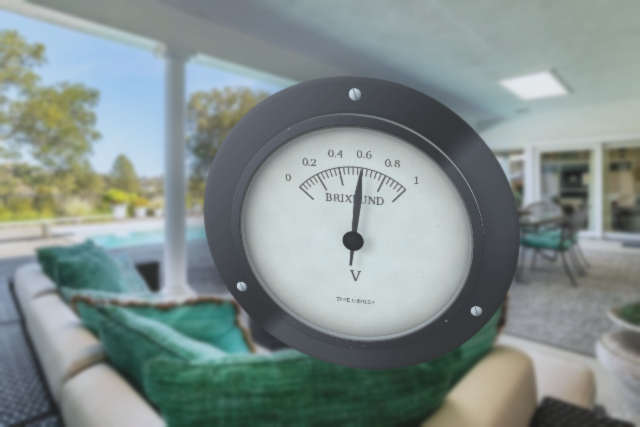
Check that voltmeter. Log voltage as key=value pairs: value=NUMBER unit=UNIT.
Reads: value=0.6 unit=V
